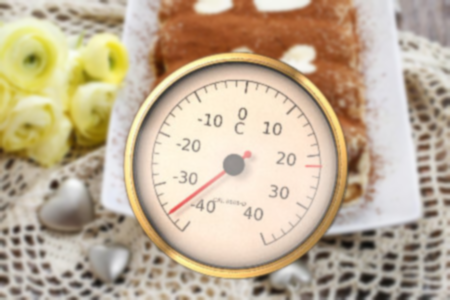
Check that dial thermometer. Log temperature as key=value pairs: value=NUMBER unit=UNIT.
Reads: value=-36 unit=°C
